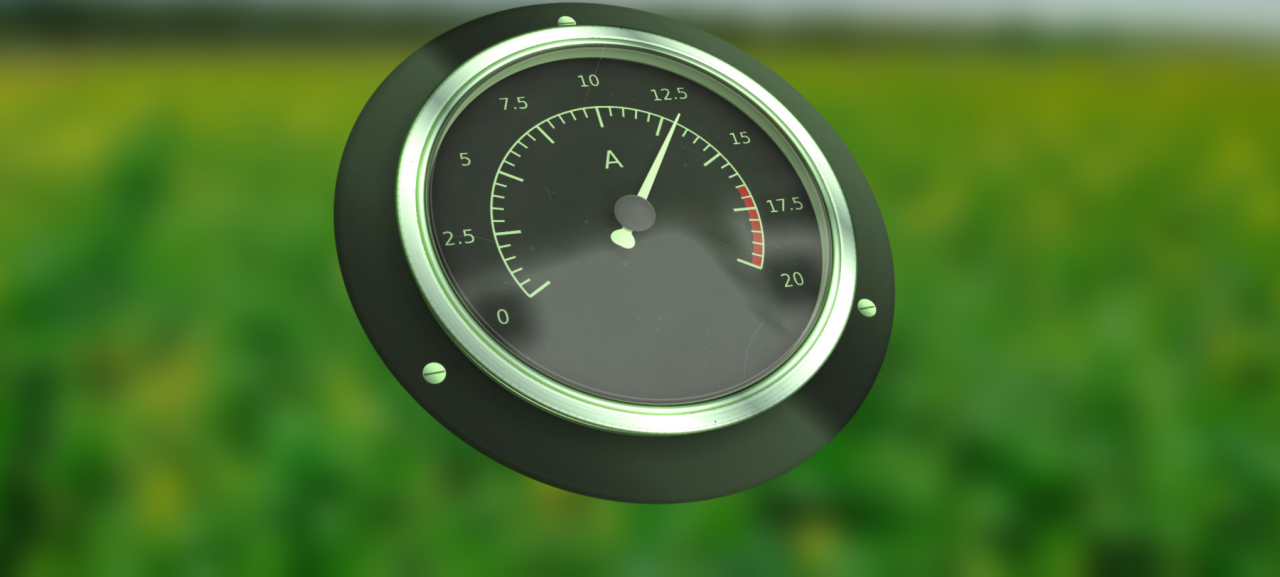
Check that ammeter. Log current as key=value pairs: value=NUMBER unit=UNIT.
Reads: value=13 unit=A
